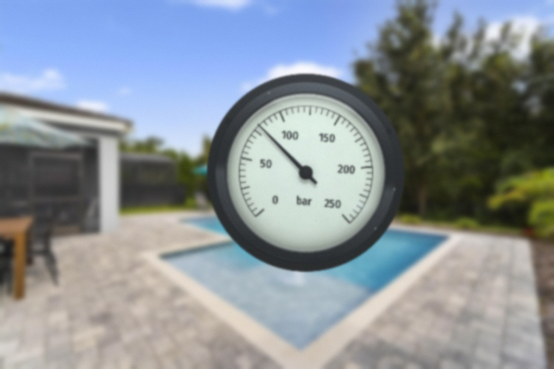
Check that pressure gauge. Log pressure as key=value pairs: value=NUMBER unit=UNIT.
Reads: value=80 unit=bar
